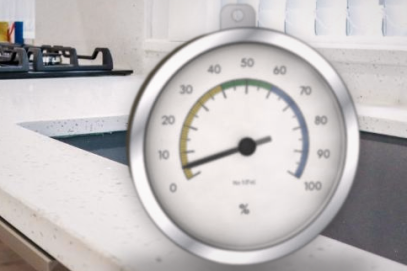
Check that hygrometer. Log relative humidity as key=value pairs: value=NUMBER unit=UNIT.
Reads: value=5 unit=%
